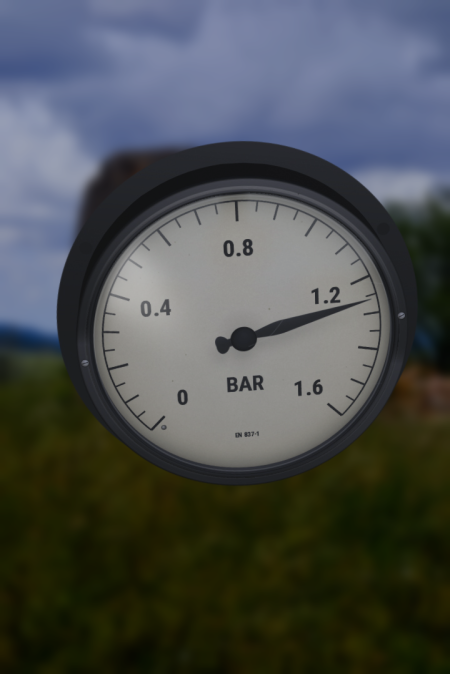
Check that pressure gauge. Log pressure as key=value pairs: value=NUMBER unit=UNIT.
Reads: value=1.25 unit=bar
